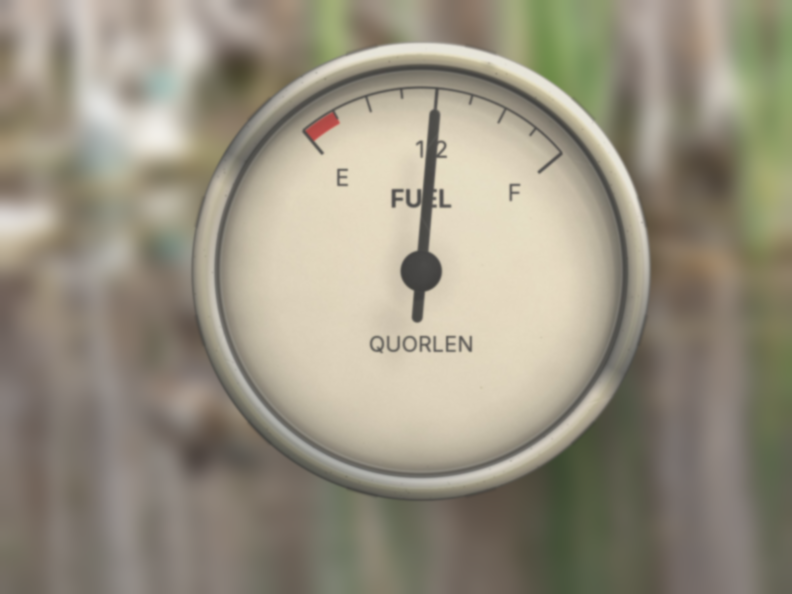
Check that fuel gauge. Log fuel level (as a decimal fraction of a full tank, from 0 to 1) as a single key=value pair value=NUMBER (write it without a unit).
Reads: value=0.5
